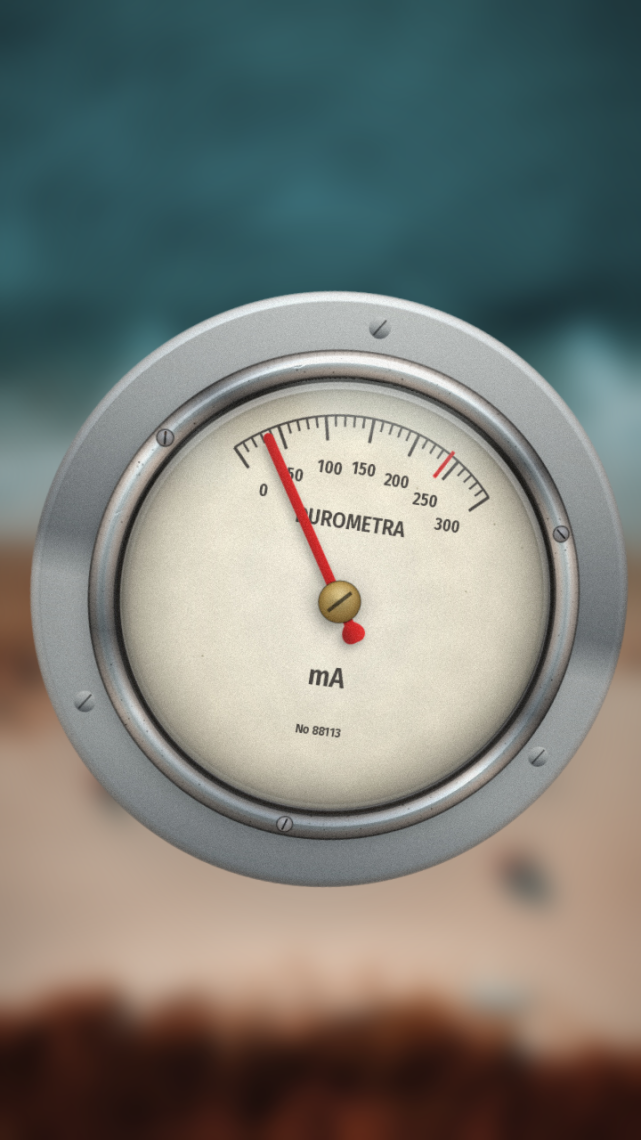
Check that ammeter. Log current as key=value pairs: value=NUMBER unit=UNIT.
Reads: value=35 unit=mA
